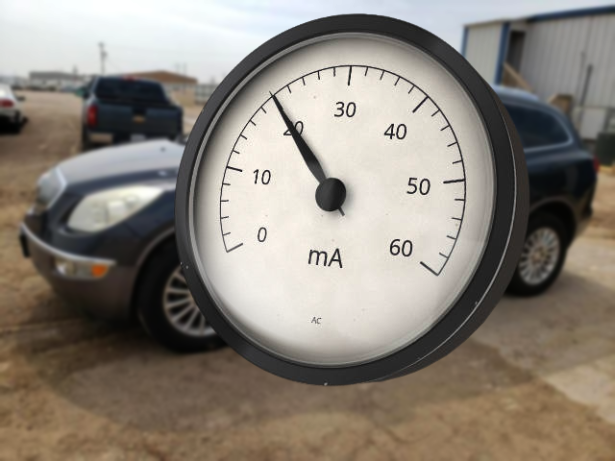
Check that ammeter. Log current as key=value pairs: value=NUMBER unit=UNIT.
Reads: value=20 unit=mA
